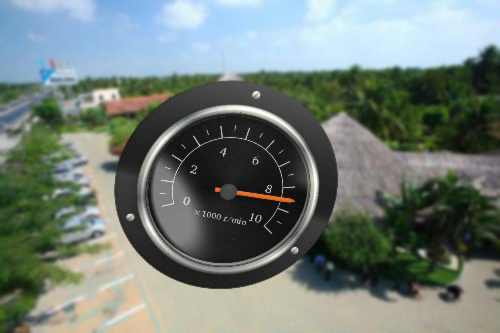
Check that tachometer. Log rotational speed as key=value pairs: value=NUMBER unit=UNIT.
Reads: value=8500 unit=rpm
